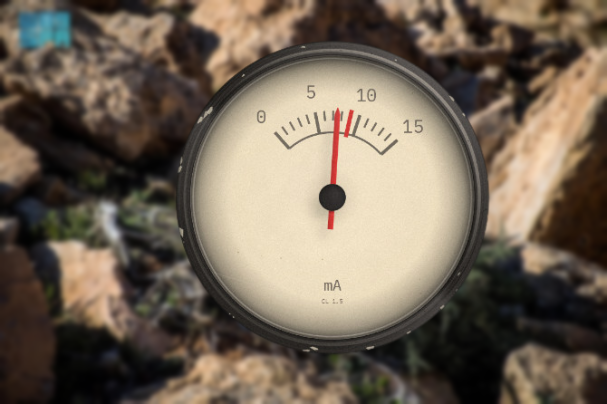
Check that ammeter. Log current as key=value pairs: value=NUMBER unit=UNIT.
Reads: value=7.5 unit=mA
